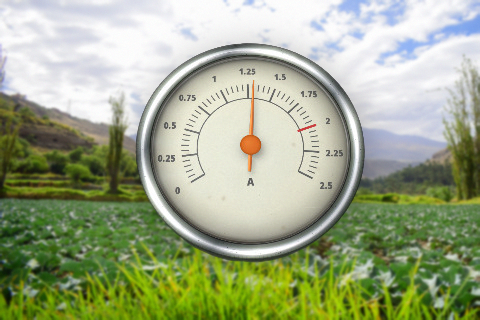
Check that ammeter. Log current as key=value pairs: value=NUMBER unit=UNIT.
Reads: value=1.3 unit=A
